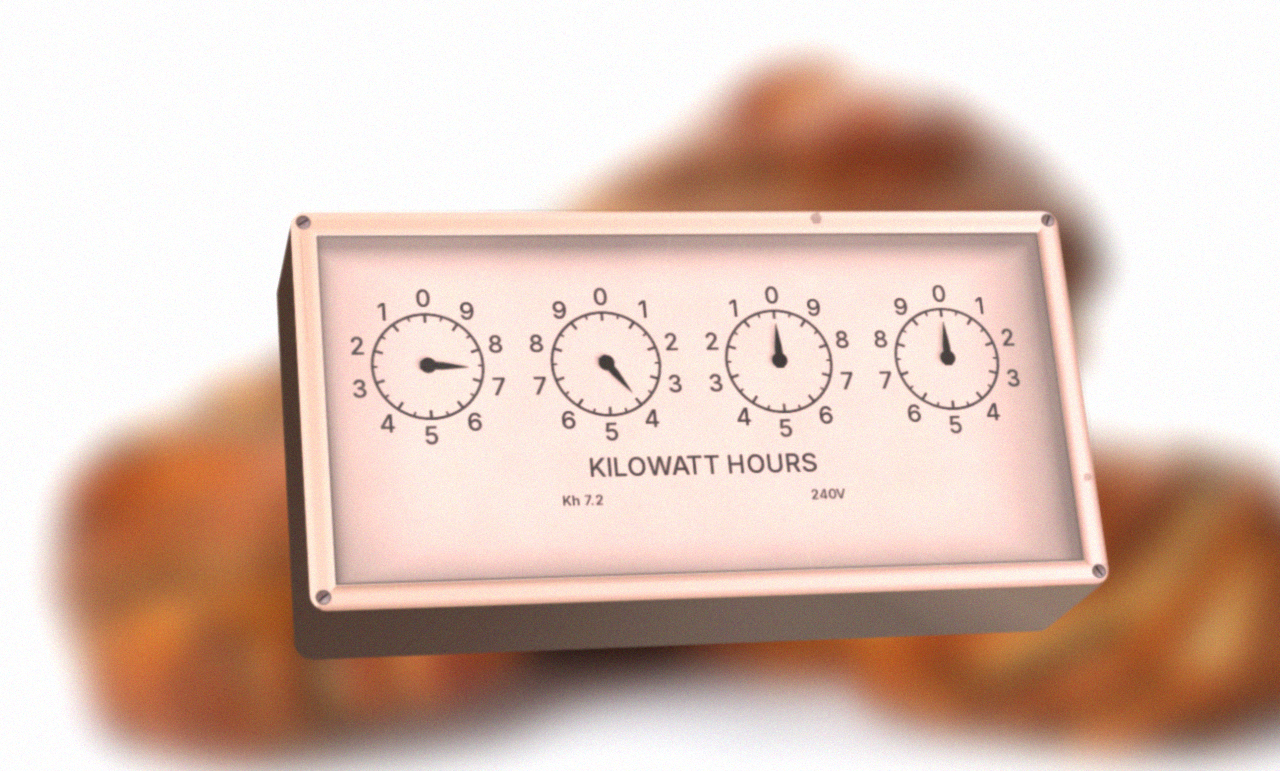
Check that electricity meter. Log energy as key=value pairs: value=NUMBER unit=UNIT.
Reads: value=7400 unit=kWh
